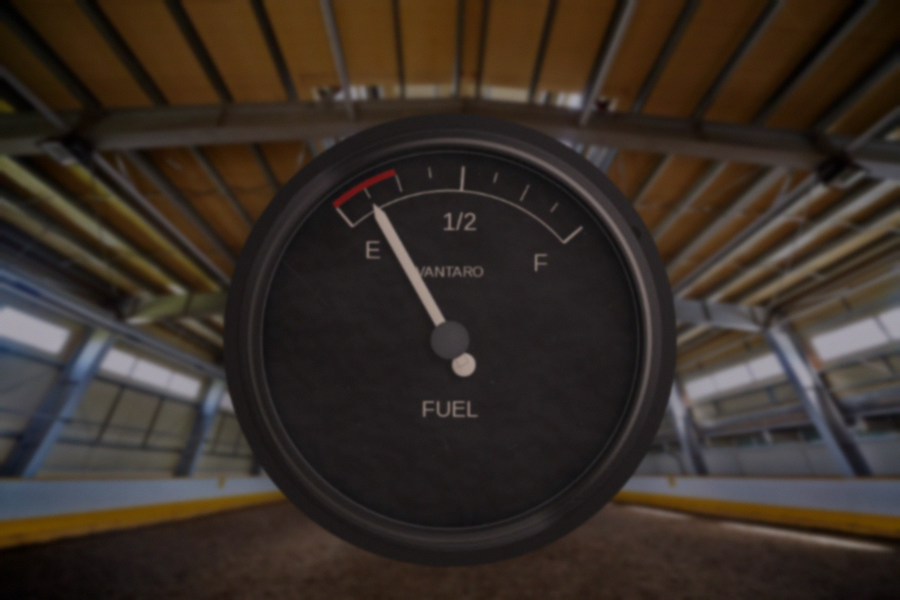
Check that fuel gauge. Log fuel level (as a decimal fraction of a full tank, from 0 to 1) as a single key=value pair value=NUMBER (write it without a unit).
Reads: value=0.125
